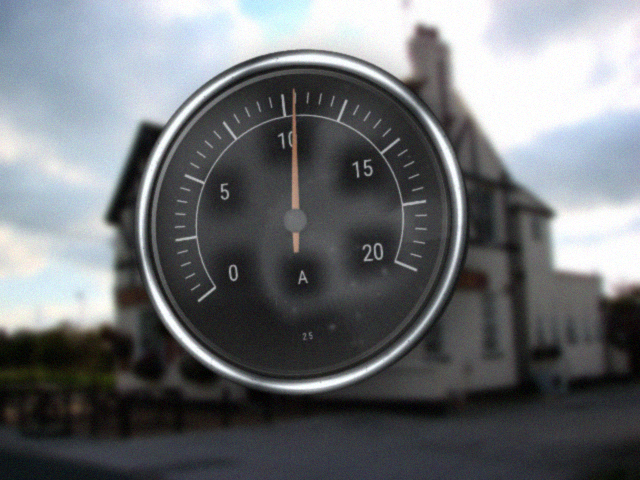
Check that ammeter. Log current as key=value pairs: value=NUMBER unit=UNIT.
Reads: value=10.5 unit=A
